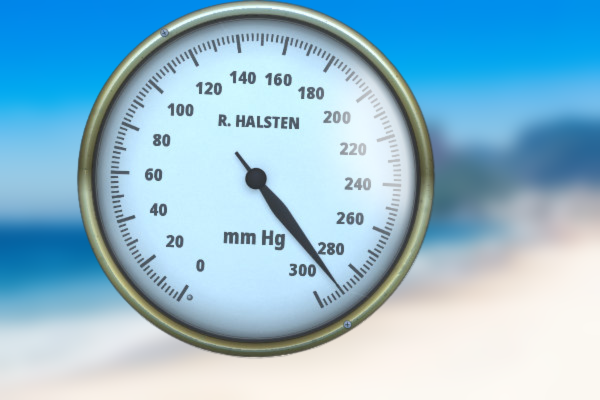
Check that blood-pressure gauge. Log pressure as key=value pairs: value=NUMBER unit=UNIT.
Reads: value=290 unit=mmHg
